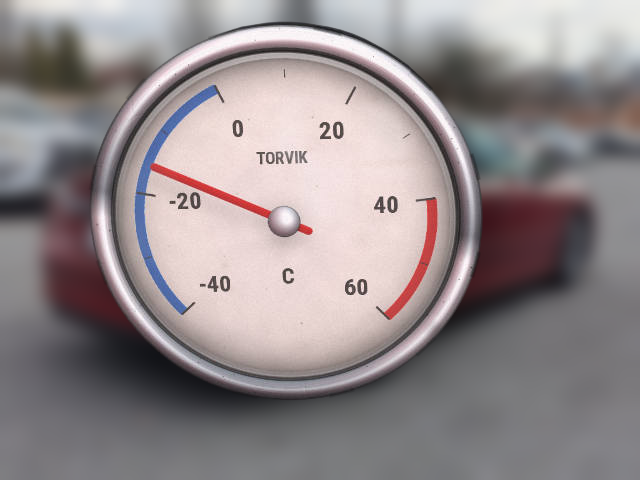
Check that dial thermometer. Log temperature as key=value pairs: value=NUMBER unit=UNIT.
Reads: value=-15 unit=°C
